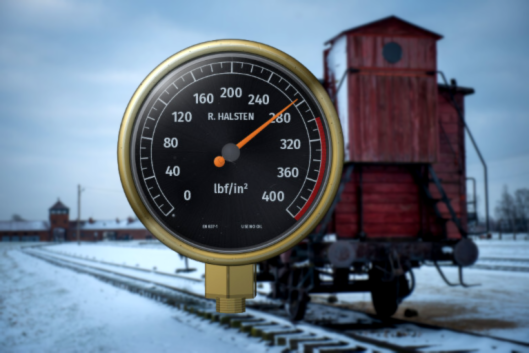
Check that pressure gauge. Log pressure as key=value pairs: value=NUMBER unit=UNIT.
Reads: value=275 unit=psi
